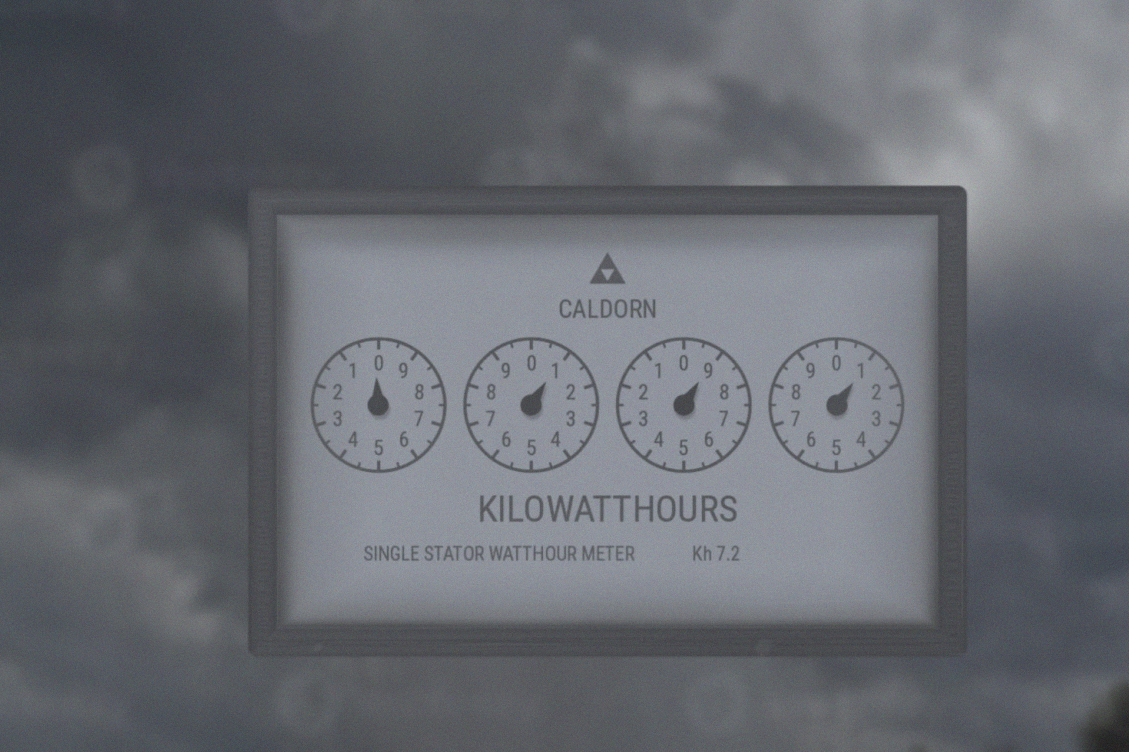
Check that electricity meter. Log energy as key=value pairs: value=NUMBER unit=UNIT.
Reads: value=91 unit=kWh
